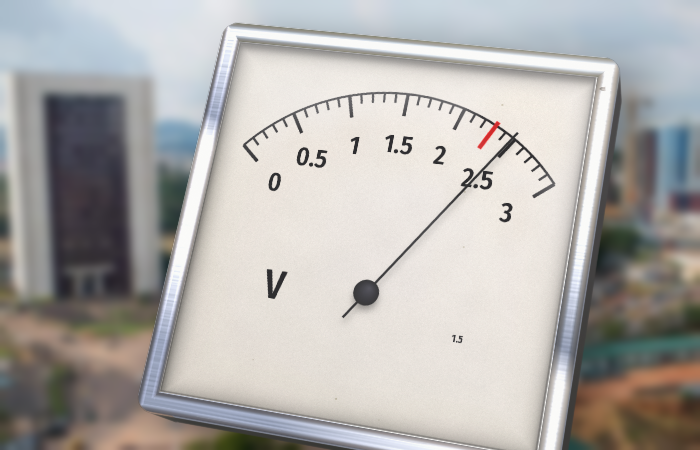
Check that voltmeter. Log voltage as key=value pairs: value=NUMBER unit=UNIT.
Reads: value=2.5 unit=V
